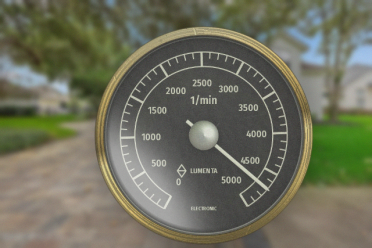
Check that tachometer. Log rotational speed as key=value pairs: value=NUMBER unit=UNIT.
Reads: value=4700 unit=rpm
